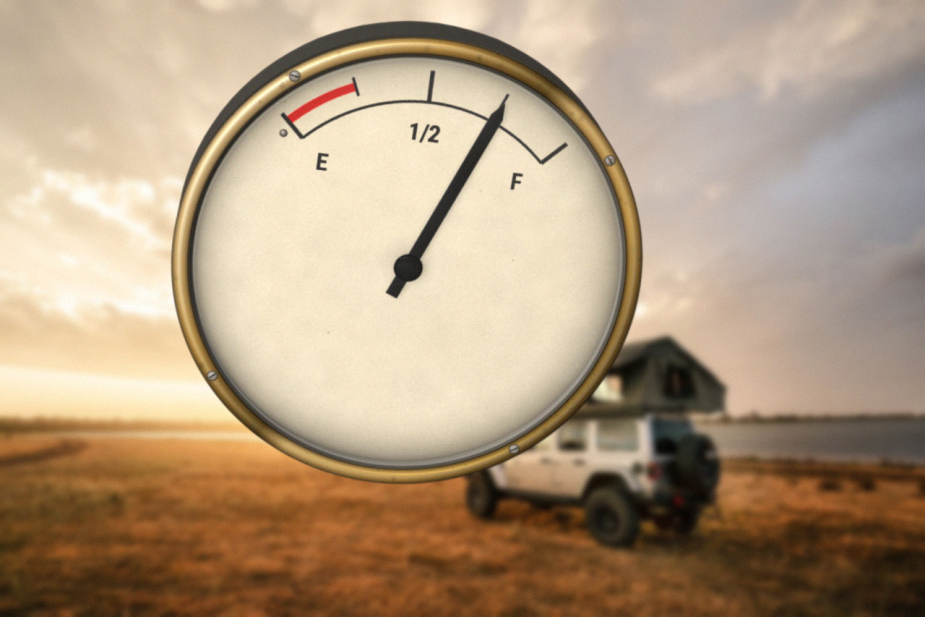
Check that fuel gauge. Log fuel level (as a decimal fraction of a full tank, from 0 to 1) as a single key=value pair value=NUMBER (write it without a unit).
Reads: value=0.75
